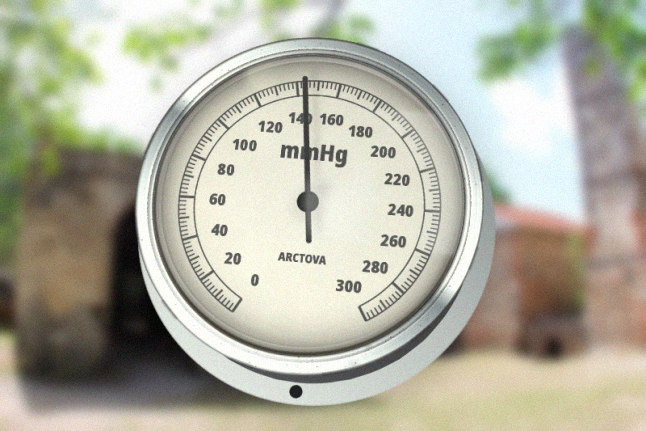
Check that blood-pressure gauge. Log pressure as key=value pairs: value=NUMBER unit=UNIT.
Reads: value=144 unit=mmHg
